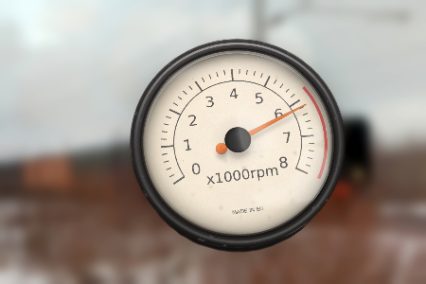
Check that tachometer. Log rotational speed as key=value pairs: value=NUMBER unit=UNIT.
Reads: value=6200 unit=rpm
